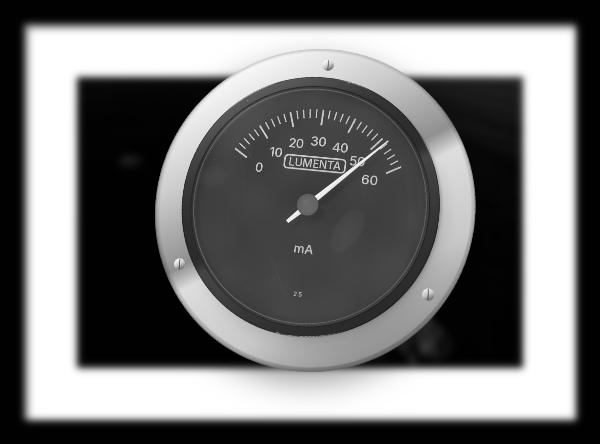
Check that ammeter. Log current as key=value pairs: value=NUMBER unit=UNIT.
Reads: value=52 unit=mA
